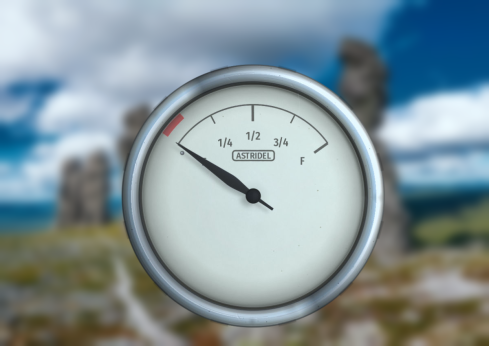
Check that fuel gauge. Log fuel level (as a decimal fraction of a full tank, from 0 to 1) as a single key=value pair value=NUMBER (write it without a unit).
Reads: value=0
